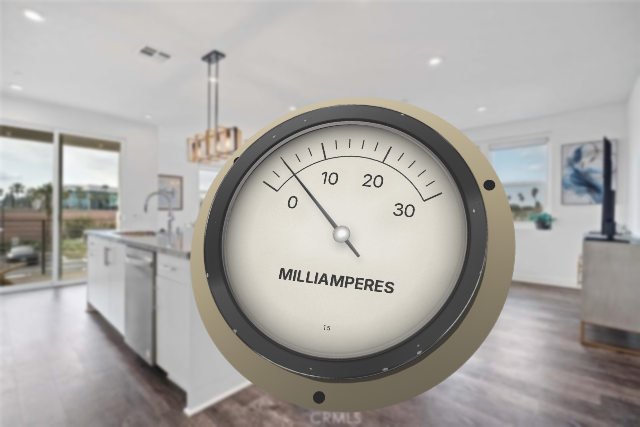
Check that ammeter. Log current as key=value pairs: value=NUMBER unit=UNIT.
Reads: value=4 unit=mA
